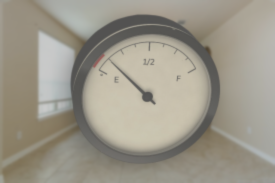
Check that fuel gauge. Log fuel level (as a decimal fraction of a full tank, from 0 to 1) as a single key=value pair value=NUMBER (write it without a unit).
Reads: value=0.125
